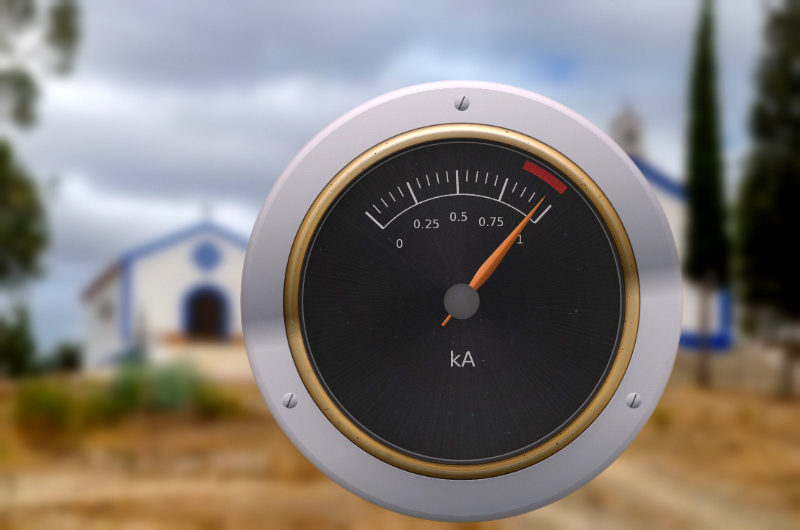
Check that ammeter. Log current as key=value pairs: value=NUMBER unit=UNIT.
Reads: value=0.95 unit=kA
